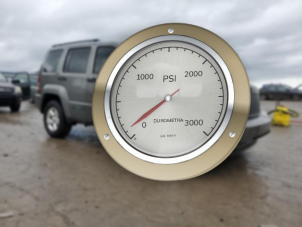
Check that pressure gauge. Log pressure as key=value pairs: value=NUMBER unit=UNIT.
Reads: value=100 unit=psi
